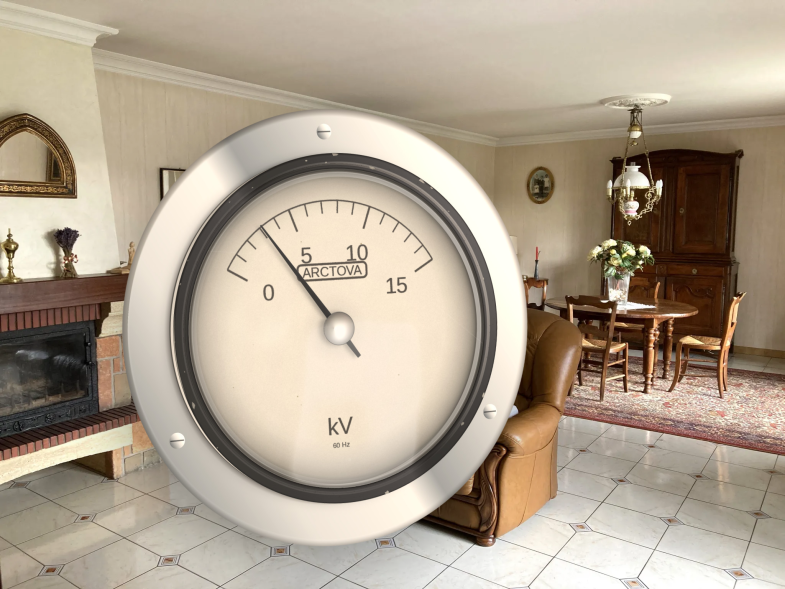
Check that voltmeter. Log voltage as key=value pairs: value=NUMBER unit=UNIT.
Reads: value=3 unit=kV
